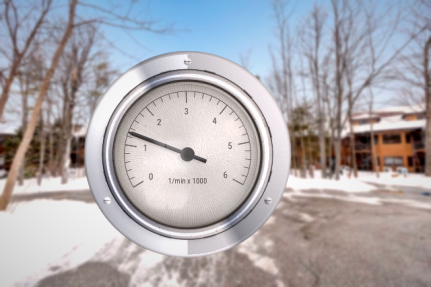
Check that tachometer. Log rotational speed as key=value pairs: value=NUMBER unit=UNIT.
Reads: value=1300 unit=rpm
